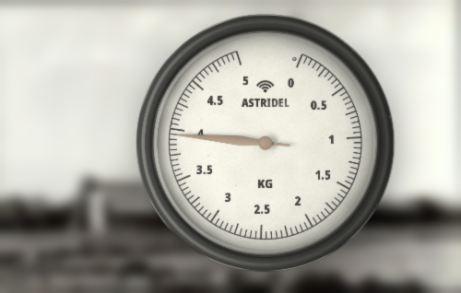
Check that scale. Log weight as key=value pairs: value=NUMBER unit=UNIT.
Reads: value=3.95 unit=kg
